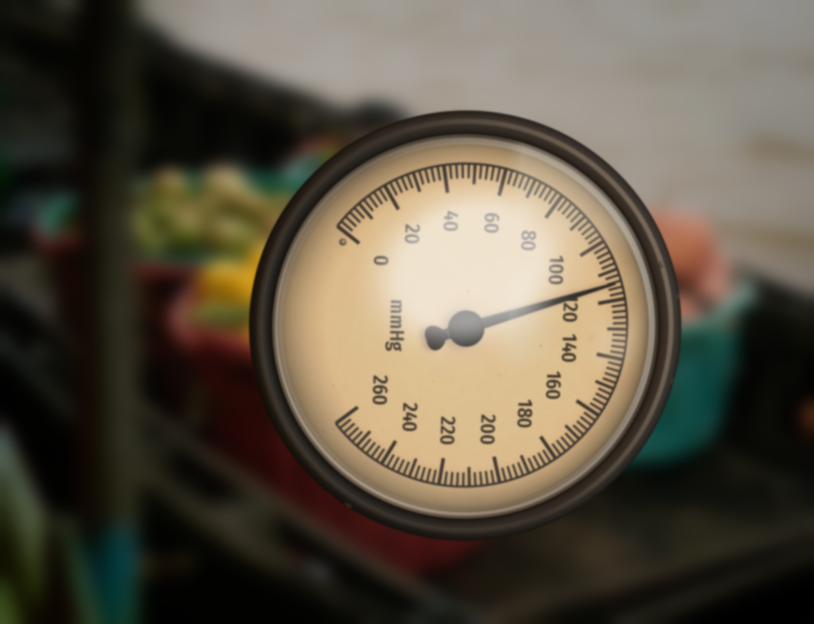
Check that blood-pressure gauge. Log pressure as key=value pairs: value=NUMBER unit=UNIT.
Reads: value=114 unit=mmHg
